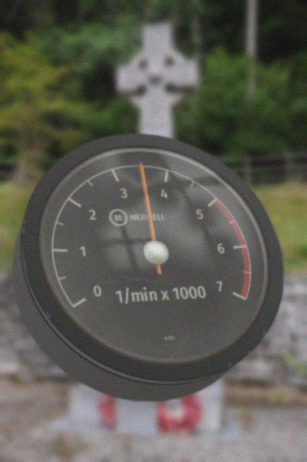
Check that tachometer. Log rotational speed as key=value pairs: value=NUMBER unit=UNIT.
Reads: value=3500 unit=rpm
